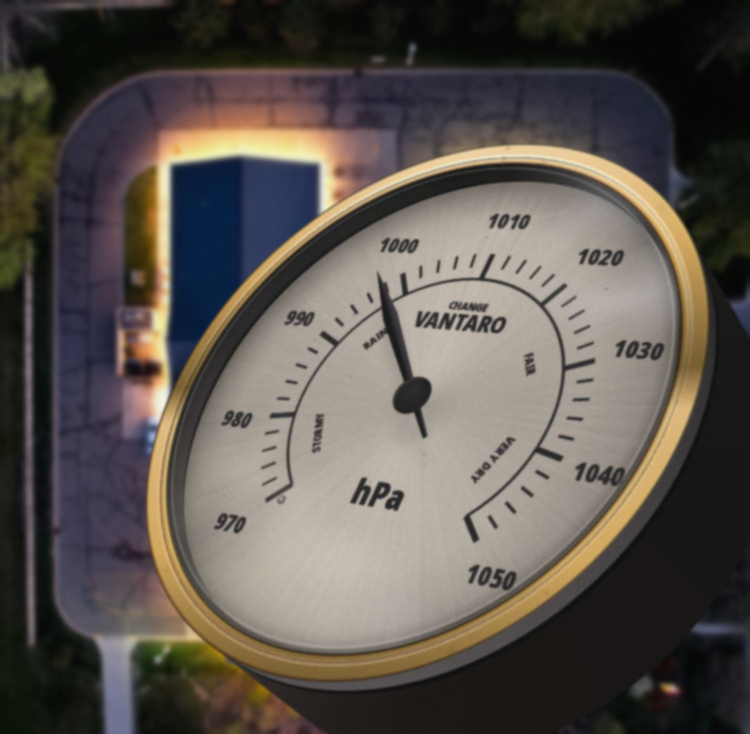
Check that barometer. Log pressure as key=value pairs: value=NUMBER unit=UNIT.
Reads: value=998 unit=hPa
